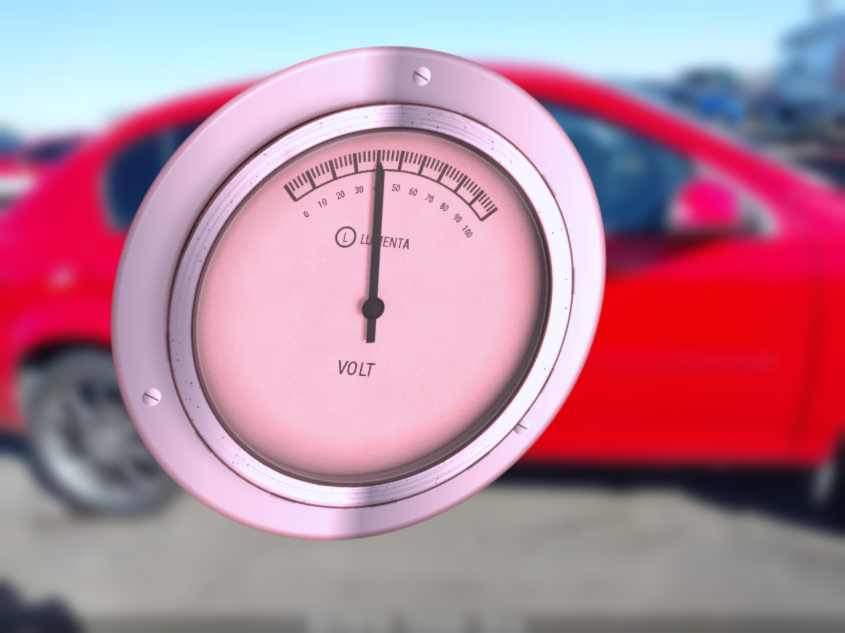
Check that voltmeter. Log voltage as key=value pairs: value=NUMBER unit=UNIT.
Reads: value=40 unit=V
